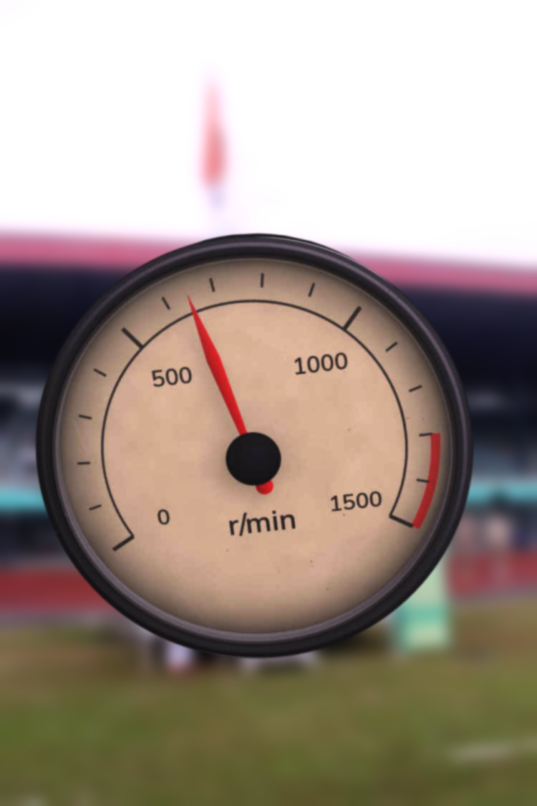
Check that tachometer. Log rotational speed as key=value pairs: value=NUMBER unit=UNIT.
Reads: value=650 unit=rpm
